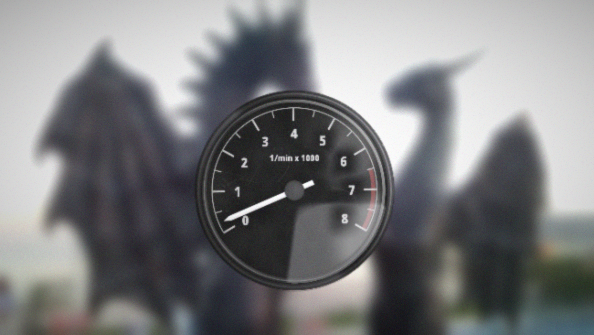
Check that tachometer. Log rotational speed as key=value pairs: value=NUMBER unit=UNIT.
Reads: value=250 unit=rpm
